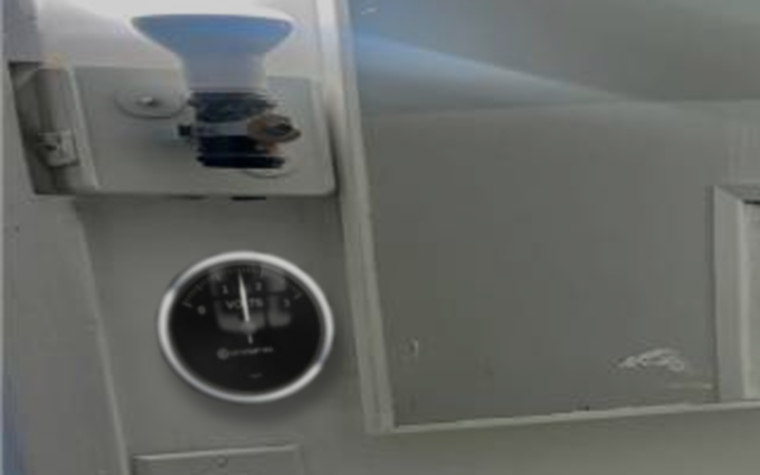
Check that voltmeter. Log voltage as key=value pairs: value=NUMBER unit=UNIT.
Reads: value=1.5 unit=V
